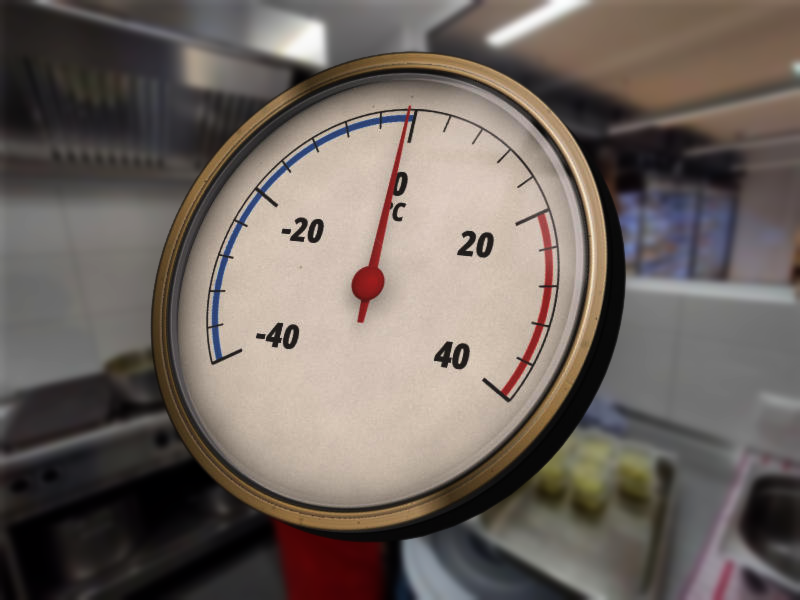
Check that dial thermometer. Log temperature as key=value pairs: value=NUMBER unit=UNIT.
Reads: value=0 unit=°C
